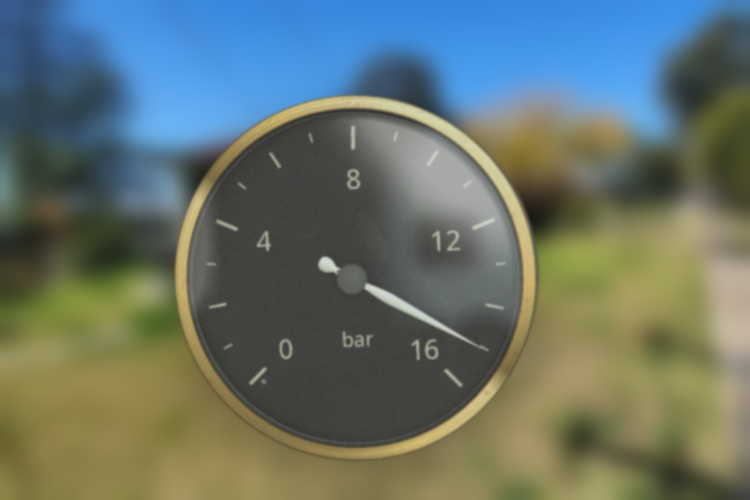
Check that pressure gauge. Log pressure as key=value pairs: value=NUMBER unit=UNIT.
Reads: value=15 unit=bar
